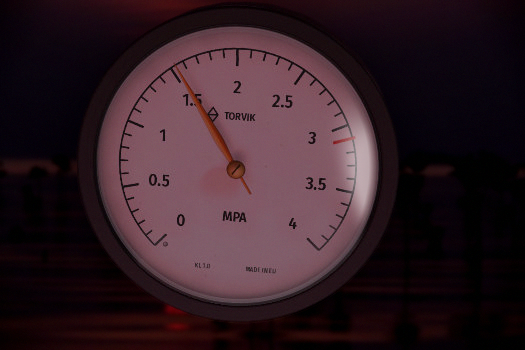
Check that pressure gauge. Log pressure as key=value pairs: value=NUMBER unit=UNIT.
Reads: value=1.55 unit=MPa
